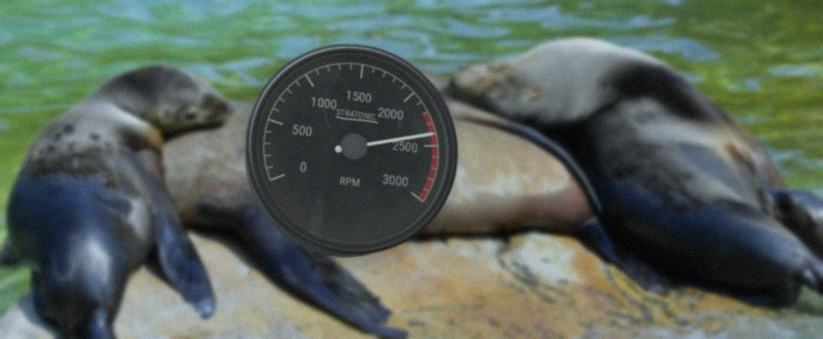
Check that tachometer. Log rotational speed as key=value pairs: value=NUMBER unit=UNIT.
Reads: value=2400 unit=rpm
